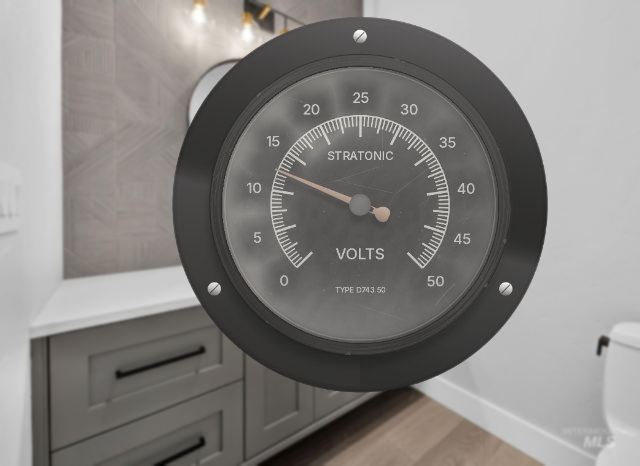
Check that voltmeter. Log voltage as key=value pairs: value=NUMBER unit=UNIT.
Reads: value=12.5 unit=V
